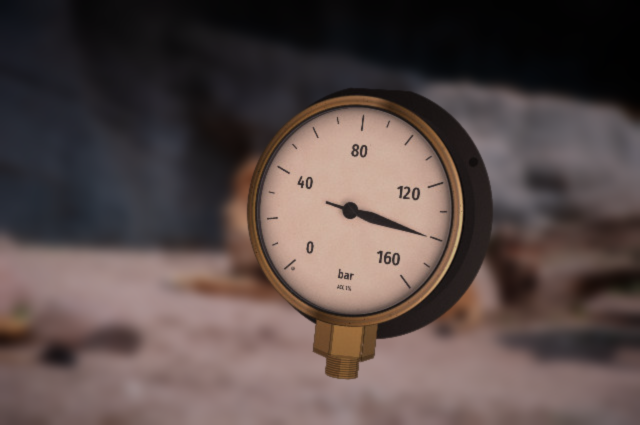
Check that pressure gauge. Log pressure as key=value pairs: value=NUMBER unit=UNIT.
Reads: value=140 unit=bar
